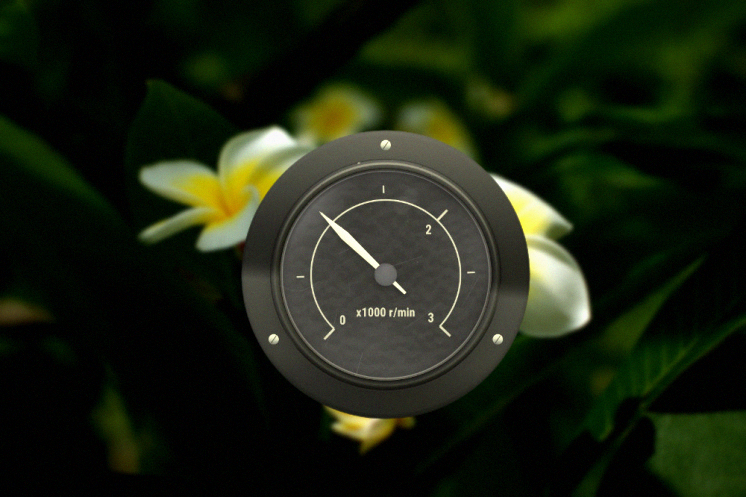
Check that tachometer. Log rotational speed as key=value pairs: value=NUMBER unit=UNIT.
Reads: value=1000 unit=rpm
